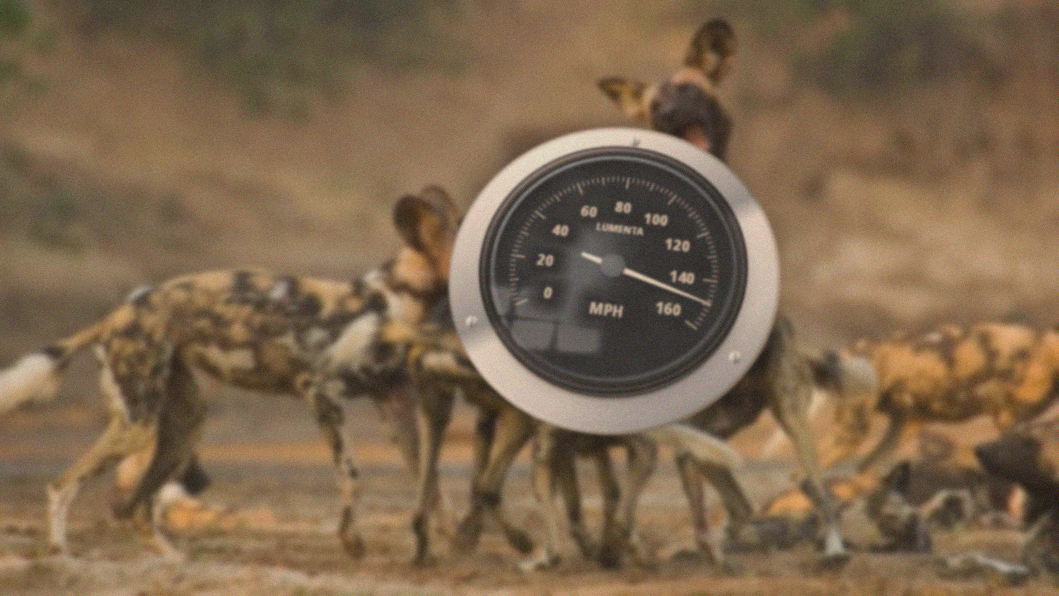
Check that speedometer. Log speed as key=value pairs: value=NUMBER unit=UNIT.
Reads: value=150 unit=mph
